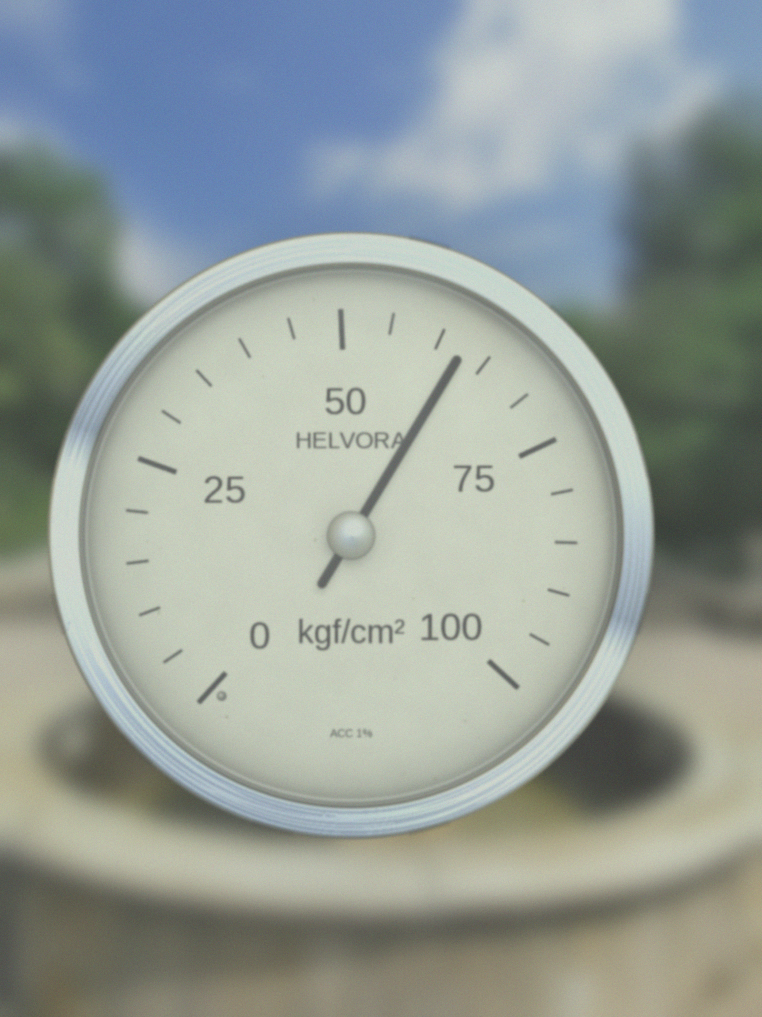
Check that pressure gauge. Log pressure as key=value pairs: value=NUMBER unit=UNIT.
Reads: value=62.5 unit=kg/cm²
